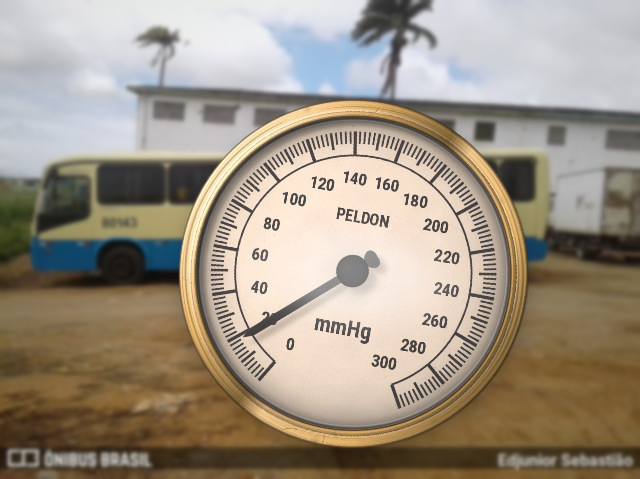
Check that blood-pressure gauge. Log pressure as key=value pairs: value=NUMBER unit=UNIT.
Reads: value=18 unit=mmHg
